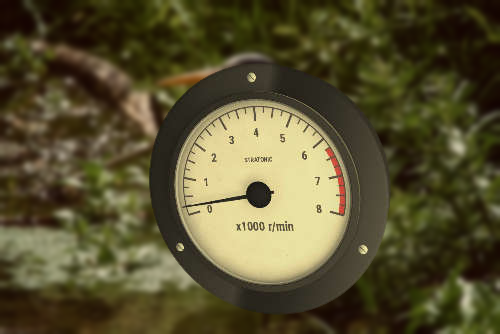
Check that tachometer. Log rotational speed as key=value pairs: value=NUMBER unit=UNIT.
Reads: value=250 unit=rpm
